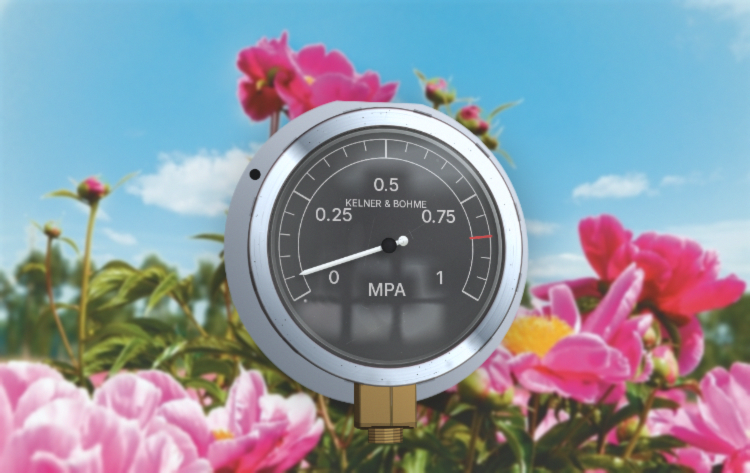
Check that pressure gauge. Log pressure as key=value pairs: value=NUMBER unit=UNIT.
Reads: value=0.05 unit=MPa
